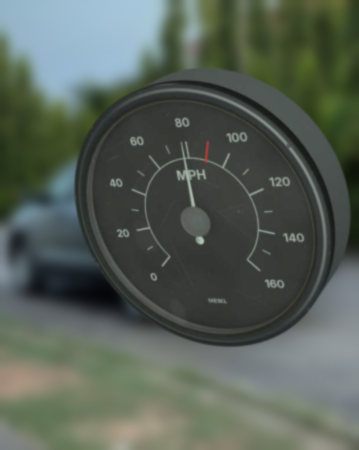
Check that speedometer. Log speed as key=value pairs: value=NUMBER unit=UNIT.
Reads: value=80 unit=mph
